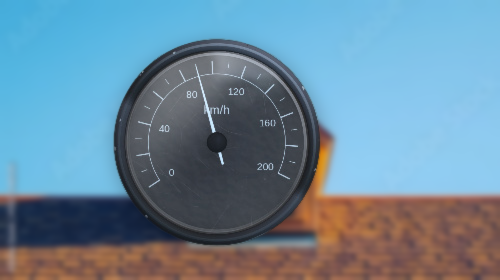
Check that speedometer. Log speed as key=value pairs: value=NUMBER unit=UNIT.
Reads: value=90 unit=km/h
